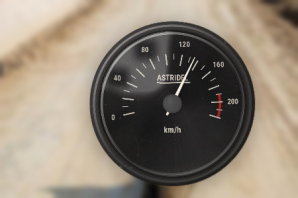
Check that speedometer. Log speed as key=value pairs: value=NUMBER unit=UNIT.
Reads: value=135 unit=km/h
